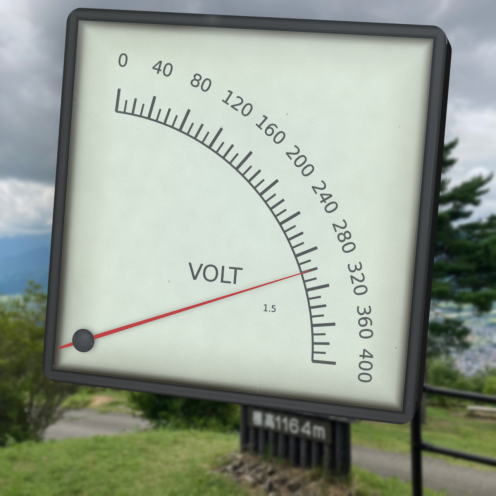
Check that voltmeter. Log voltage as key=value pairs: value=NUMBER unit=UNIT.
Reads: value=300 unit=V
